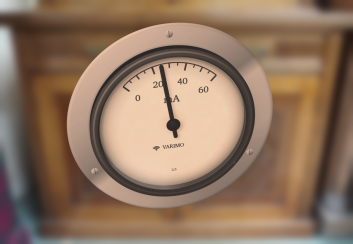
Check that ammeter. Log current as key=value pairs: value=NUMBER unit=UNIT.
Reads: value=25 unit=mA
